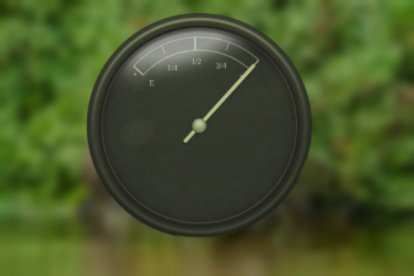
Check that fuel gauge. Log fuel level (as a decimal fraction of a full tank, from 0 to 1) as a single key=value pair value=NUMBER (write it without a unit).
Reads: value=1
